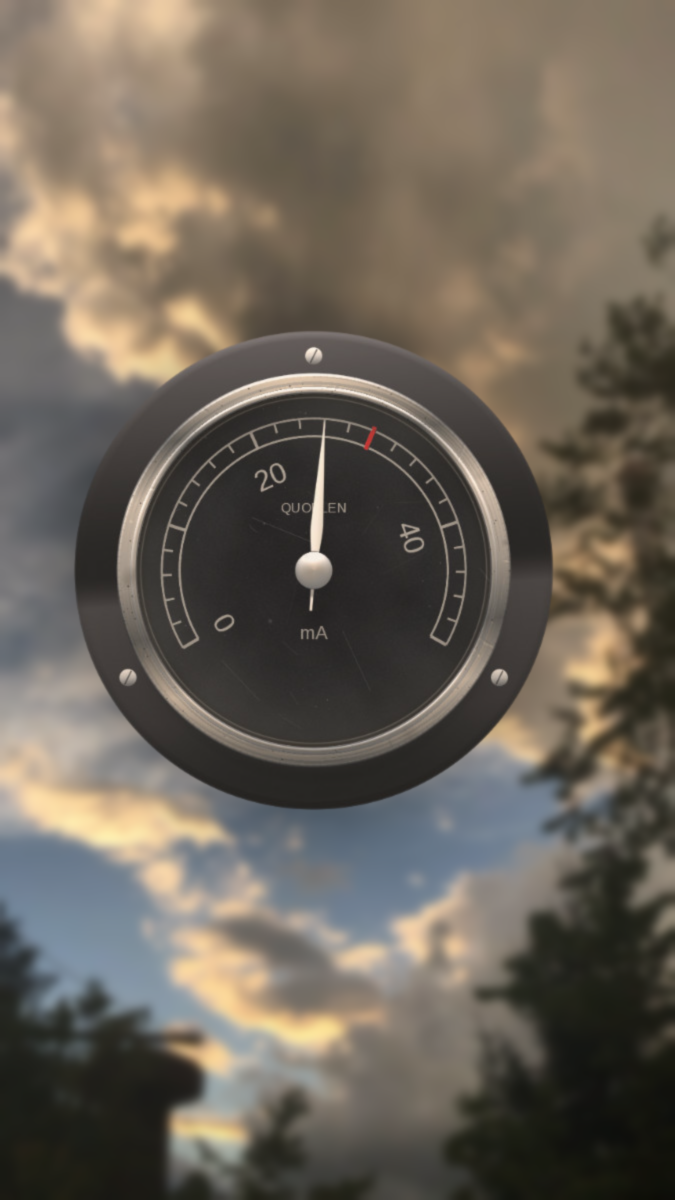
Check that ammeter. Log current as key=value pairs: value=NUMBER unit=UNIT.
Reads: value=26 unit=mA
